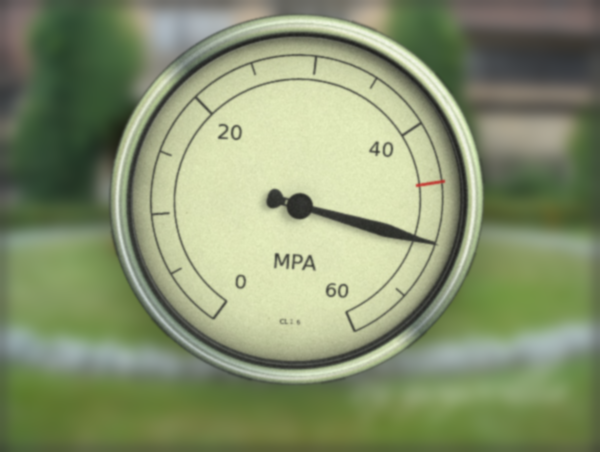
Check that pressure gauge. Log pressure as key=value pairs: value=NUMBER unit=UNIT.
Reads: value=50 unit=MPa
